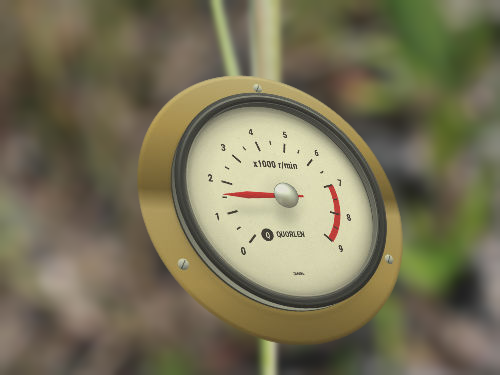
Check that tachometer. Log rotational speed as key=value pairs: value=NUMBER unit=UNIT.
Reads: value=1500 unit=rpm
